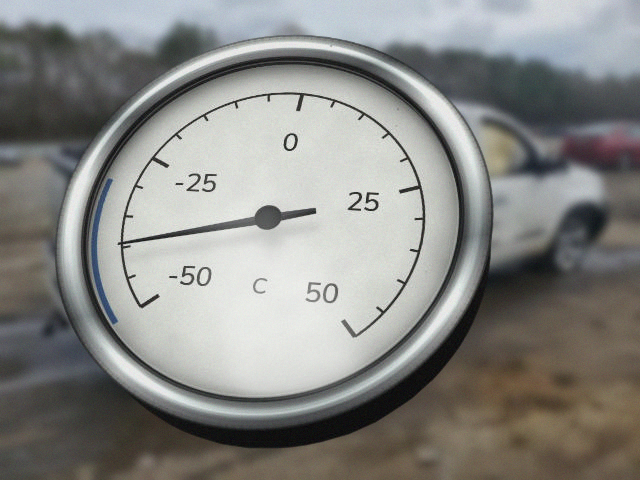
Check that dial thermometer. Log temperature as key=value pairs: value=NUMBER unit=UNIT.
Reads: value=-40 unit=°C
